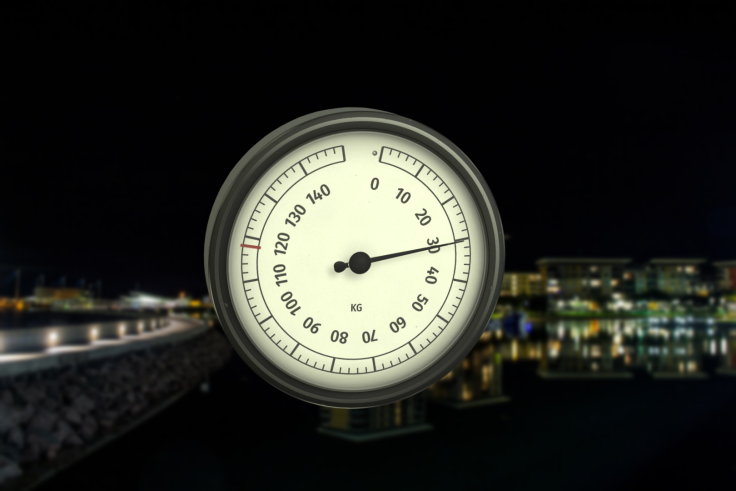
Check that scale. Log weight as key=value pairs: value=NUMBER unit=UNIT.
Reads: value=30 unit=kg
